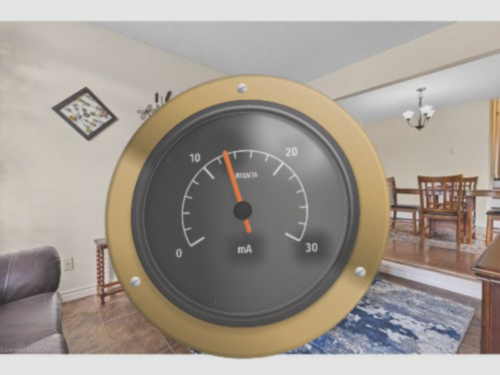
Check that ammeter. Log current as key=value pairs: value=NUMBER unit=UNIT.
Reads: value=13 unit=mA
